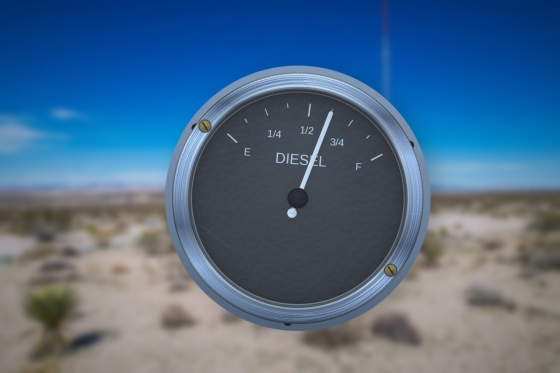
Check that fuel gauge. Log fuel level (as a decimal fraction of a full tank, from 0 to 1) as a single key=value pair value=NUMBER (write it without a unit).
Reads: value=0.625
